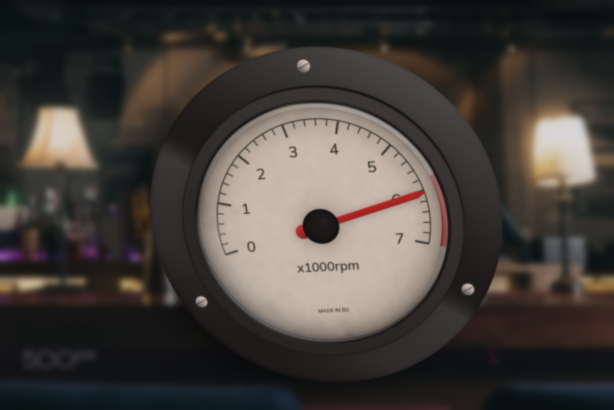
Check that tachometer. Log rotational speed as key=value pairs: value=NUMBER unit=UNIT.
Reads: value=6000 unit=rpm
